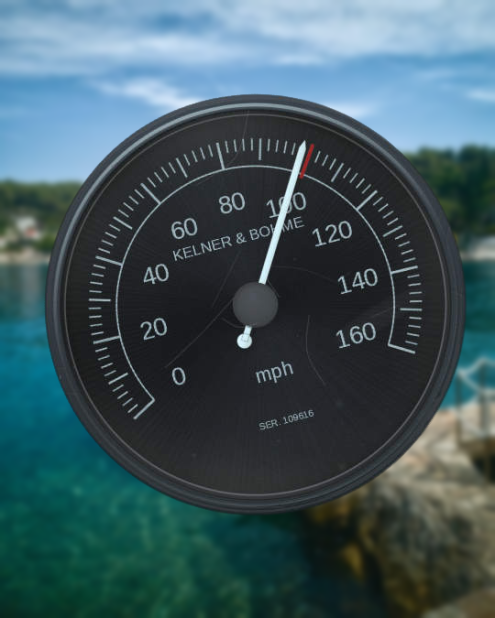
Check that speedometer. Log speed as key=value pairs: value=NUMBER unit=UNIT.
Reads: value=100 unit=mph
